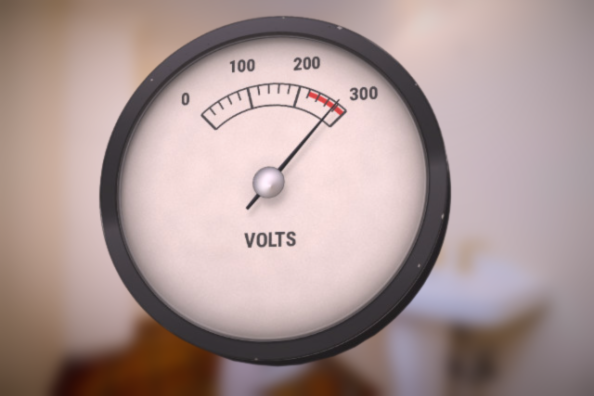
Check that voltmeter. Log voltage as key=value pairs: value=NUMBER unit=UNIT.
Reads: value=280 unit=V
